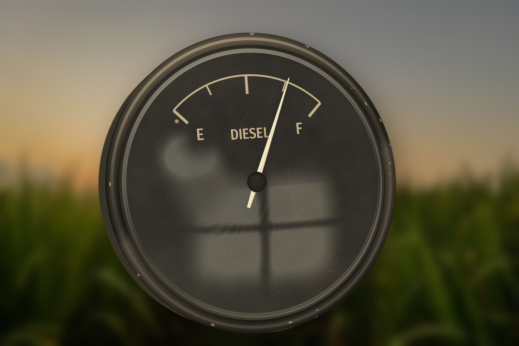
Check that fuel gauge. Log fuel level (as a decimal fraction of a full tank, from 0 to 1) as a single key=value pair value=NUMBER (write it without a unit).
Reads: value=0.75
